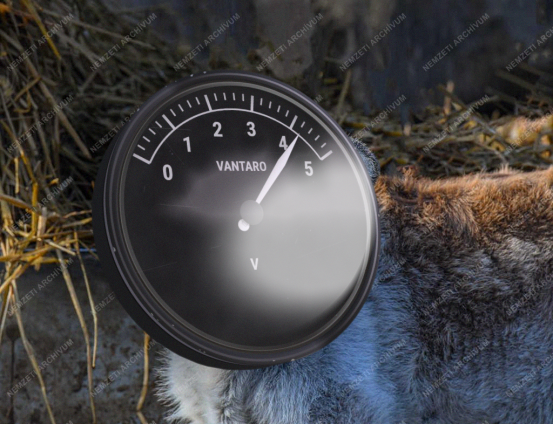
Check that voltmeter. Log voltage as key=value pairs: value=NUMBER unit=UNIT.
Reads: value=4.2 unit=V
